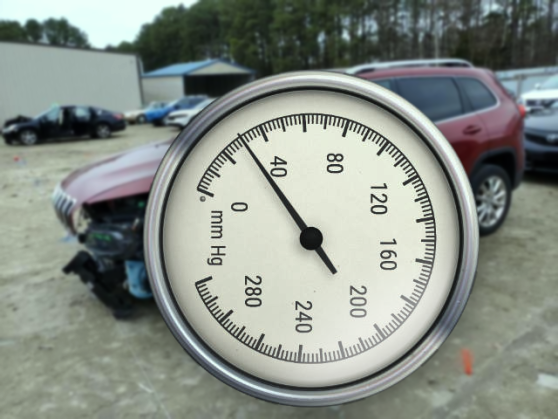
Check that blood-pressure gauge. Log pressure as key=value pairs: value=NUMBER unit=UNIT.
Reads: value=30 unit=mmHg
